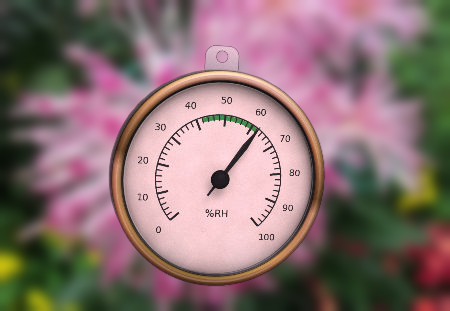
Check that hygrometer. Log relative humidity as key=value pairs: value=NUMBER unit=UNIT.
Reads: value=62 unit=%
